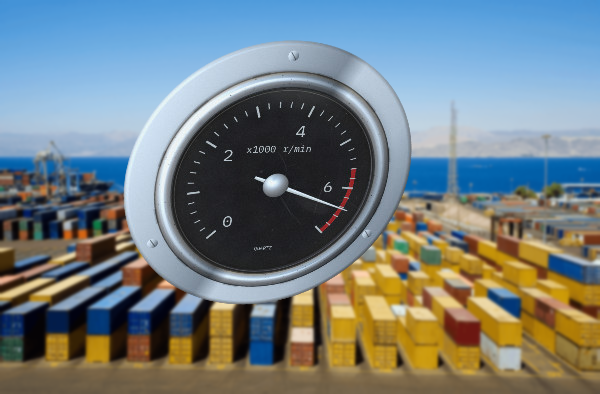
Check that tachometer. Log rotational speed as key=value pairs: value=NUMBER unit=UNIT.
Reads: value=6400 unit=rpm
